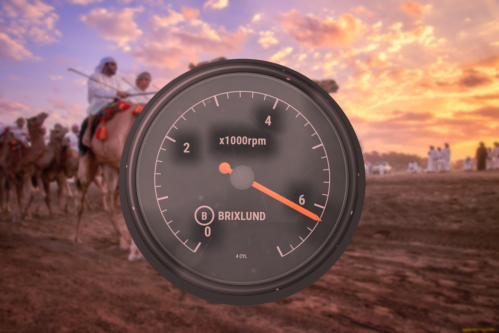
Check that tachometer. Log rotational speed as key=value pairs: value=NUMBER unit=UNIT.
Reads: value=6200 unit=rpm
